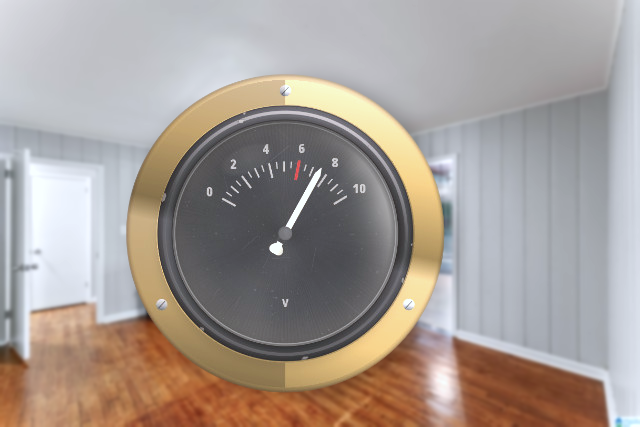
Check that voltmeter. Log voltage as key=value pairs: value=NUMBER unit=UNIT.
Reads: value=7.5 unit=V
